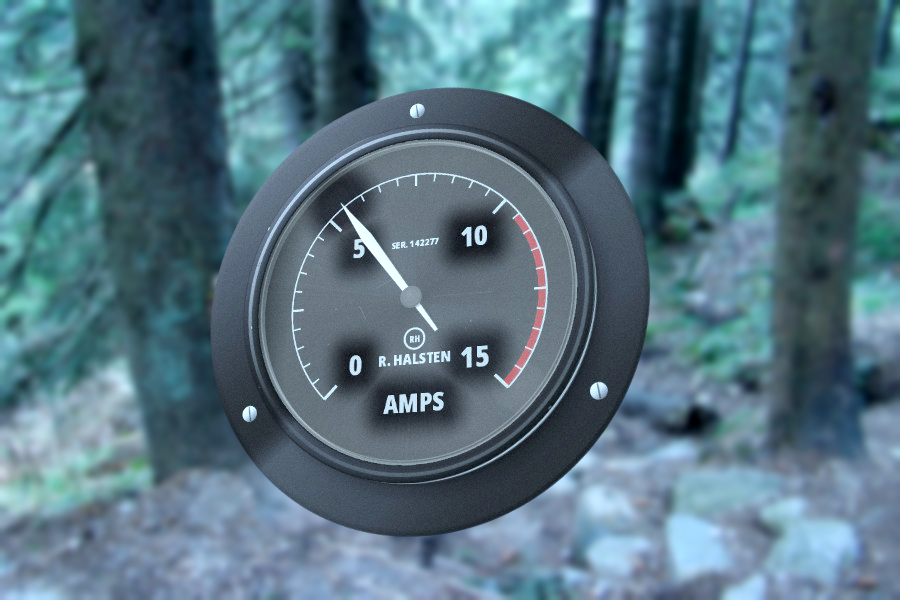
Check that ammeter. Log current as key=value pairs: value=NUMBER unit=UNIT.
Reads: value=5.5 unit=A
